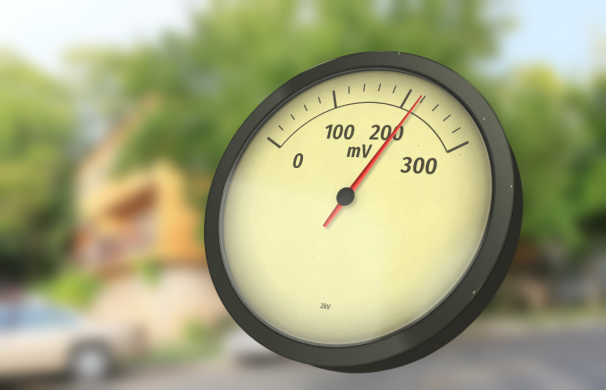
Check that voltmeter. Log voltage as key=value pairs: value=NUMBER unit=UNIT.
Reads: value=220 unit=mV
